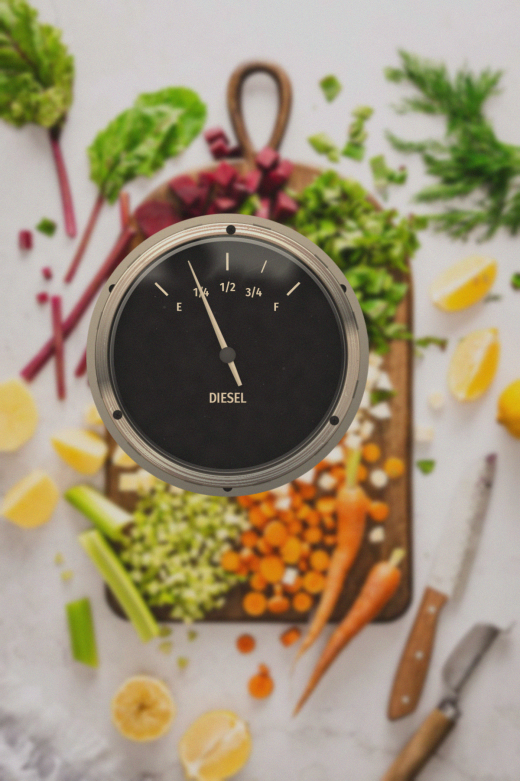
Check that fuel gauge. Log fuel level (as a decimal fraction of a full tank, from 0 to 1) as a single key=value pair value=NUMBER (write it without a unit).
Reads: value=0.25
